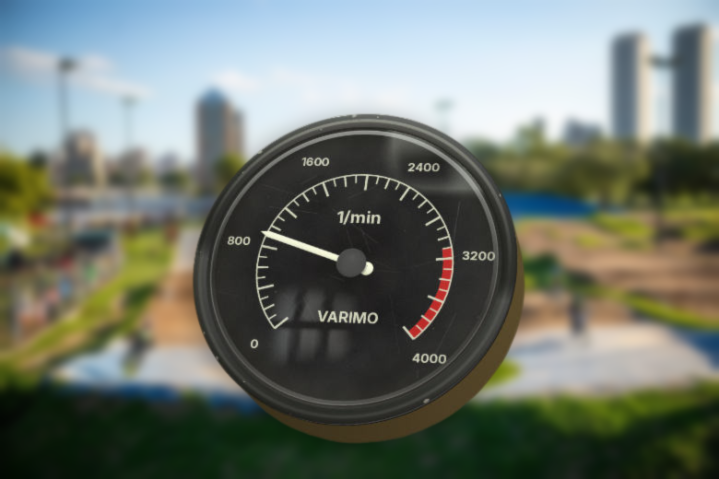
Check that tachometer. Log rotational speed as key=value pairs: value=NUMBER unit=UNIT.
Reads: value=900 unit=rpm
